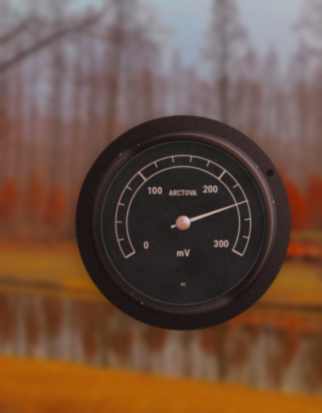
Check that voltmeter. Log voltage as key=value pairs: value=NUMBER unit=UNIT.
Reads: value=240 unit=mV
